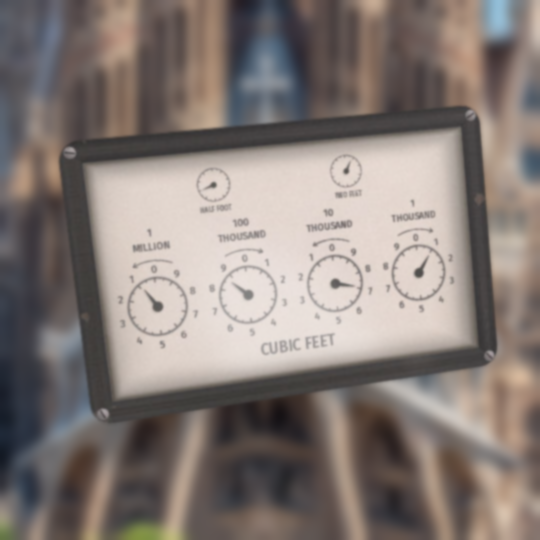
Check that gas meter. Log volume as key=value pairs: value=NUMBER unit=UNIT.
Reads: value=87100 unit=ft³
